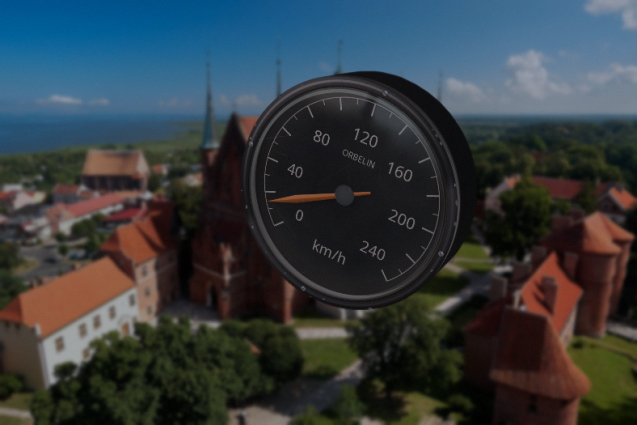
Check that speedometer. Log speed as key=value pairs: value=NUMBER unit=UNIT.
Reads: value=15 unit=km/h
